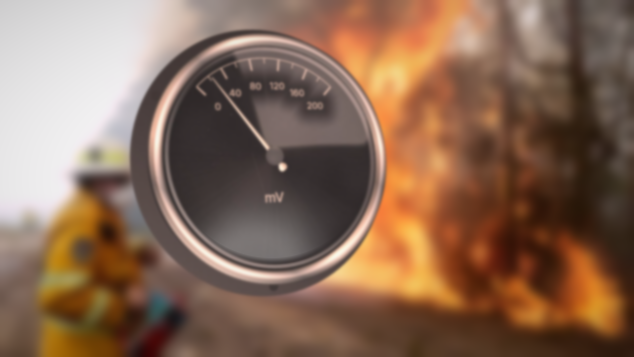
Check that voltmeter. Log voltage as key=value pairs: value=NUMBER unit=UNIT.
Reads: value=20 unit=mV
